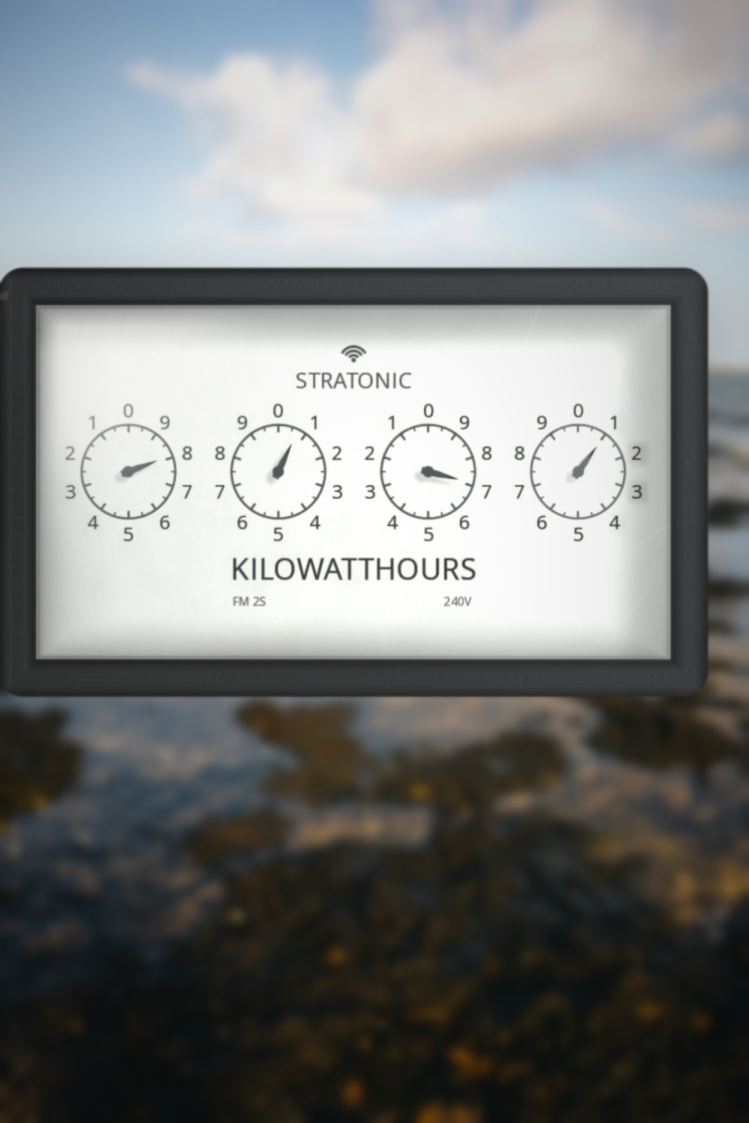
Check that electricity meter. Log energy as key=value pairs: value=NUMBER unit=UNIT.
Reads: value=8071 unit=kWh
